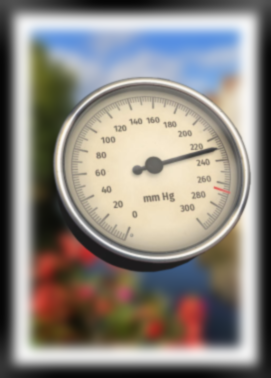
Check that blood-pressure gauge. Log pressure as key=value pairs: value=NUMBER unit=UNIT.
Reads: value=230 unit=mmHg
